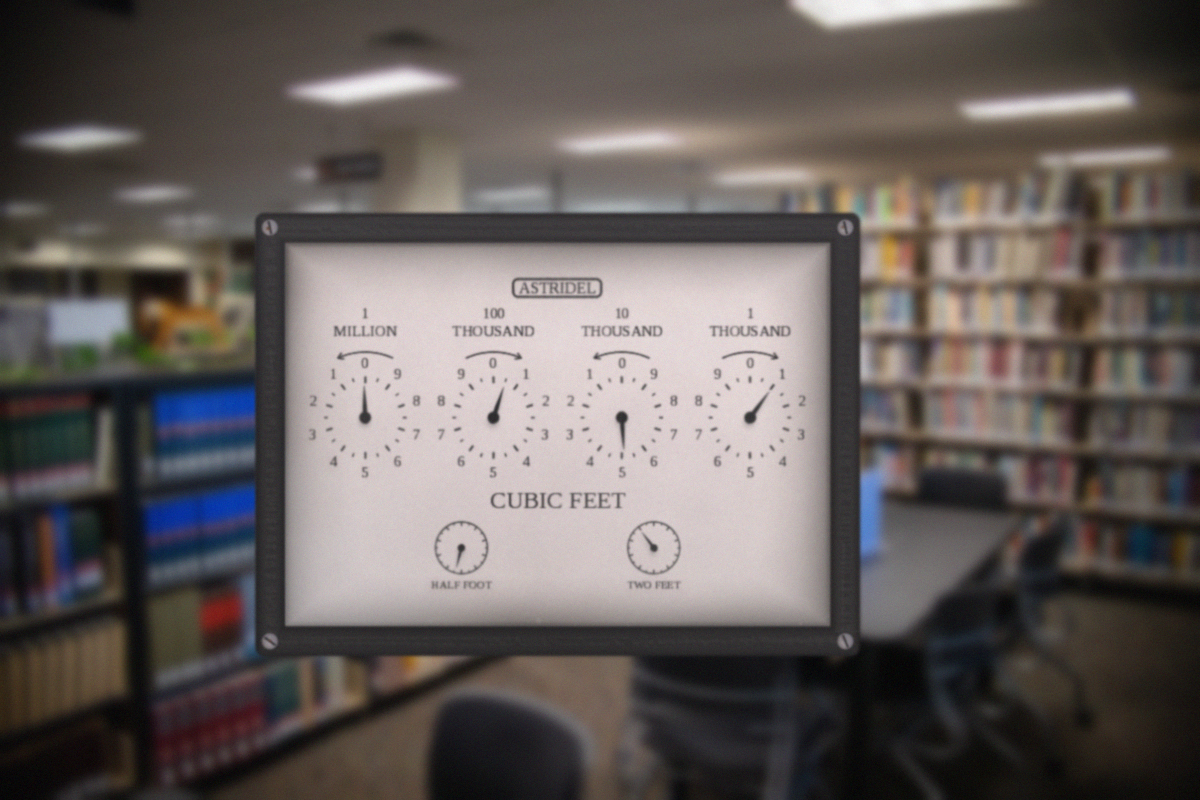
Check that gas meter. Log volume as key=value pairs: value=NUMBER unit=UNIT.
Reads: value=5100 unit=ft³
